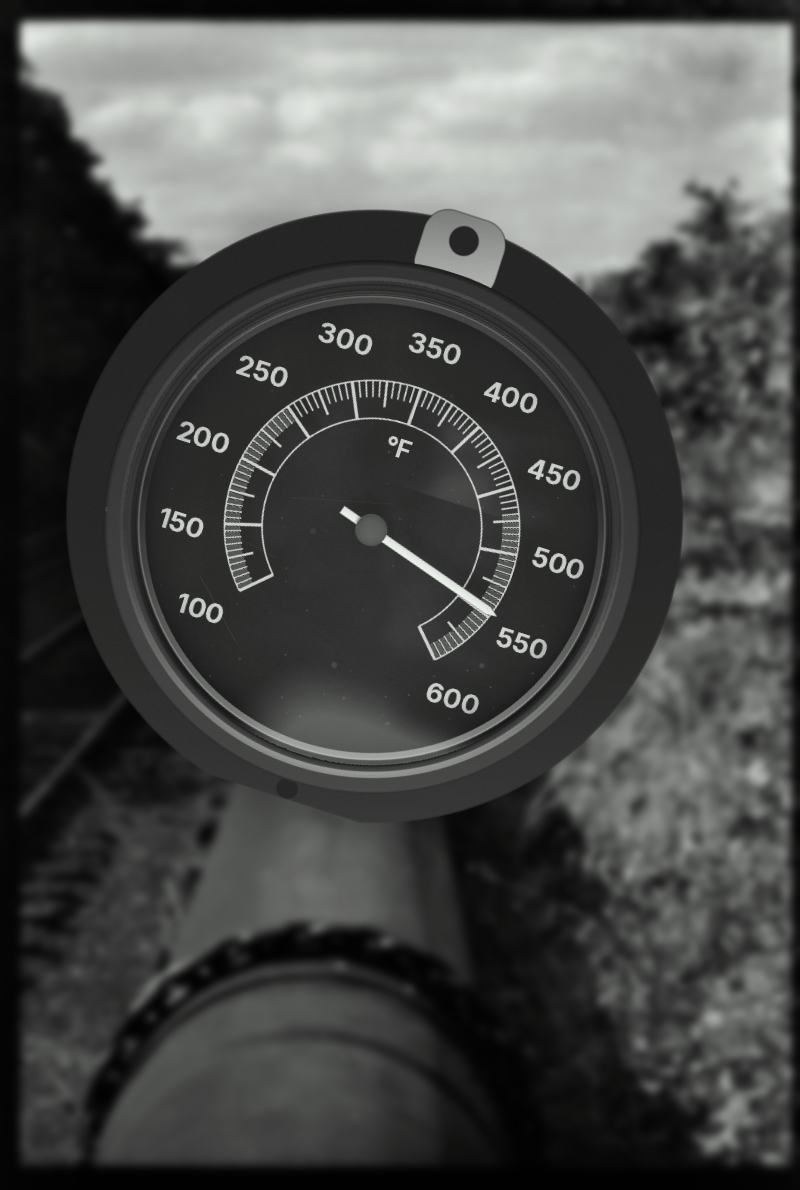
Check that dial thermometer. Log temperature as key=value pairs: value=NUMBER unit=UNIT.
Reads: value=545 unit=°F
